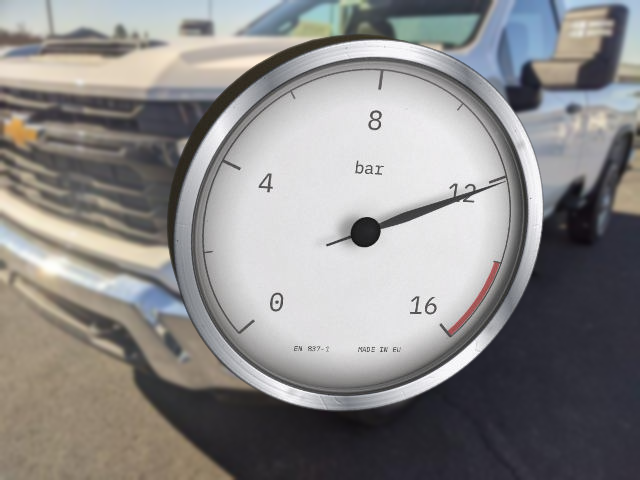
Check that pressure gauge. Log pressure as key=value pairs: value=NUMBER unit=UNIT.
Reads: value=12 unit=bar
